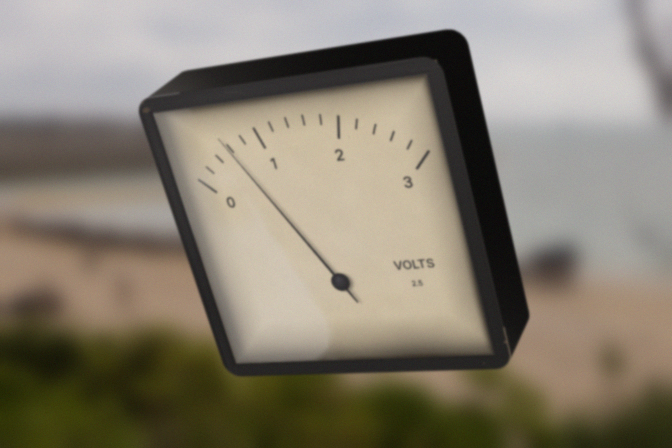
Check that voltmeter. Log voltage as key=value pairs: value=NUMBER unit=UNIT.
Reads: value=0.6 unit=V
